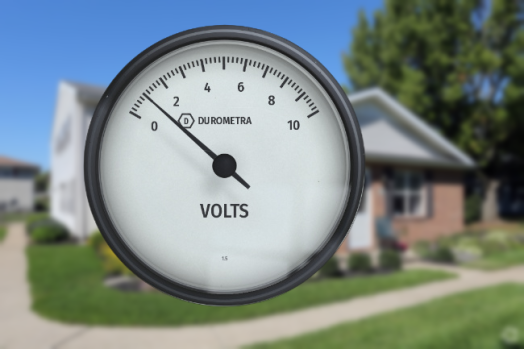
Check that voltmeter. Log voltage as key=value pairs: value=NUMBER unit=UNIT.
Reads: value=1 unit=V
